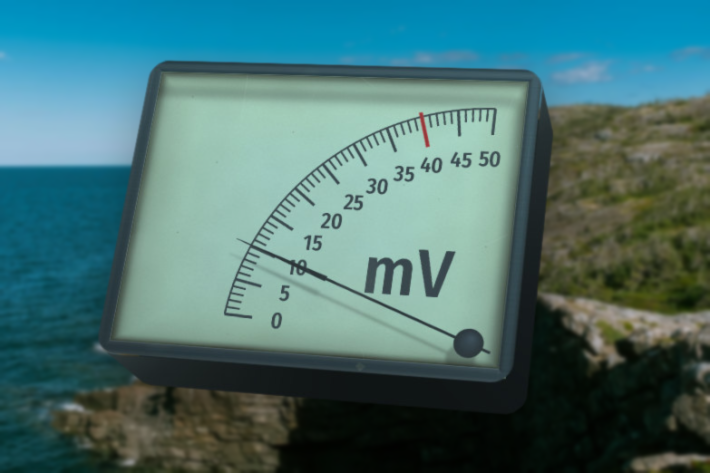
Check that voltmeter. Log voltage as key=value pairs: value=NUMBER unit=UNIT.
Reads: value=10 unit=mV
